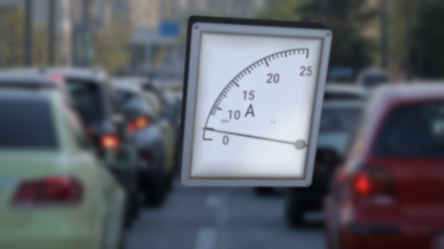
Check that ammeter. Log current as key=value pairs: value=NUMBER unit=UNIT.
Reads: value=5 unit=A
